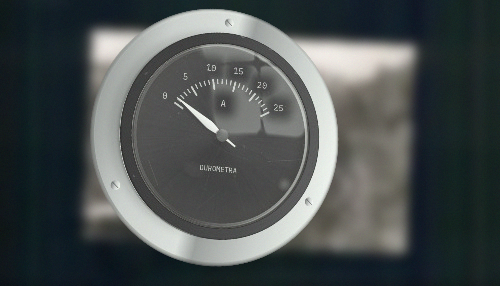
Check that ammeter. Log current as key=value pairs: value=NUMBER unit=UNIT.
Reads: value=1 unit=A
